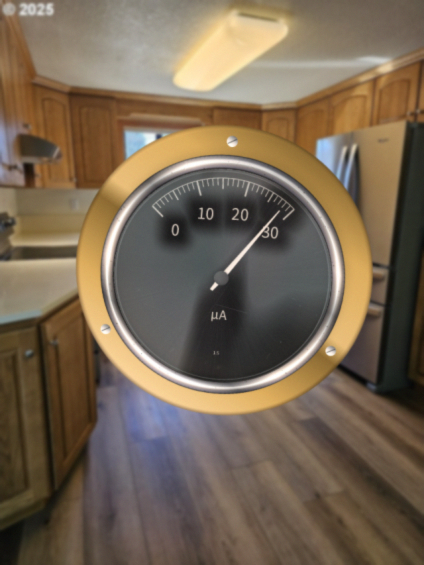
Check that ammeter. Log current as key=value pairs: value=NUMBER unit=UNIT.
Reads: value=28 unit=µA
